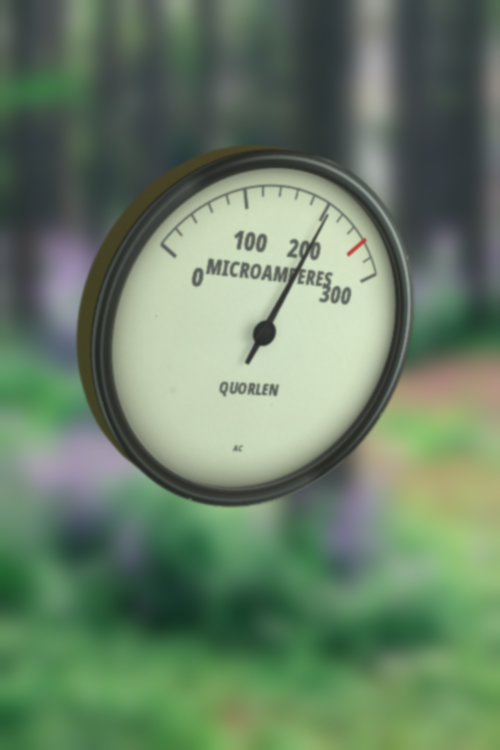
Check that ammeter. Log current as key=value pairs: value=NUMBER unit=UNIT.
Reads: value=200 unit=µA
